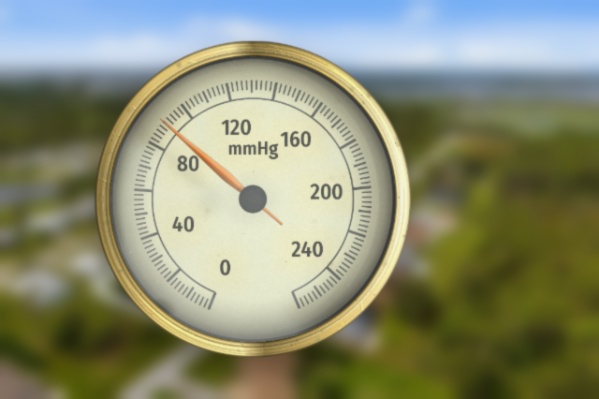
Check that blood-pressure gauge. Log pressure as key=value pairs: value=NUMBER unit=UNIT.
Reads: value=90 unit=mmHg
